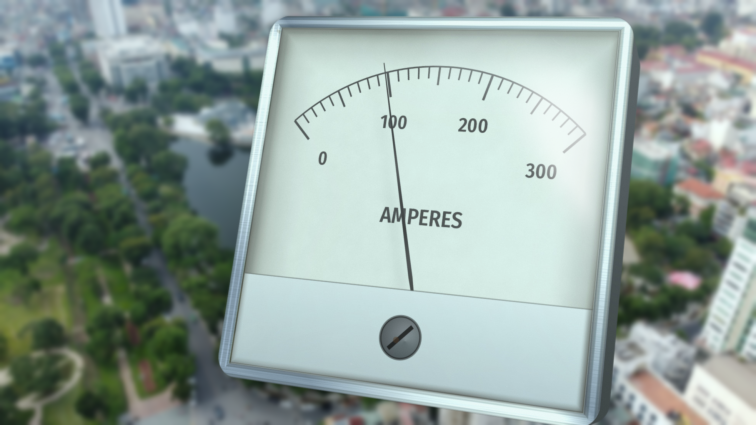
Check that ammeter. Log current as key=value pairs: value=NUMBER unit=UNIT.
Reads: value=100 unit=A
